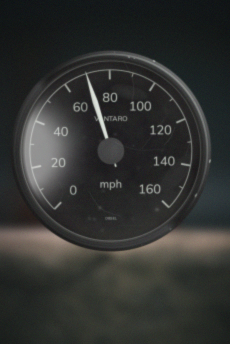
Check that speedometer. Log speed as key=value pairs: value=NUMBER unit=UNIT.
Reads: value=70 unit=mph
